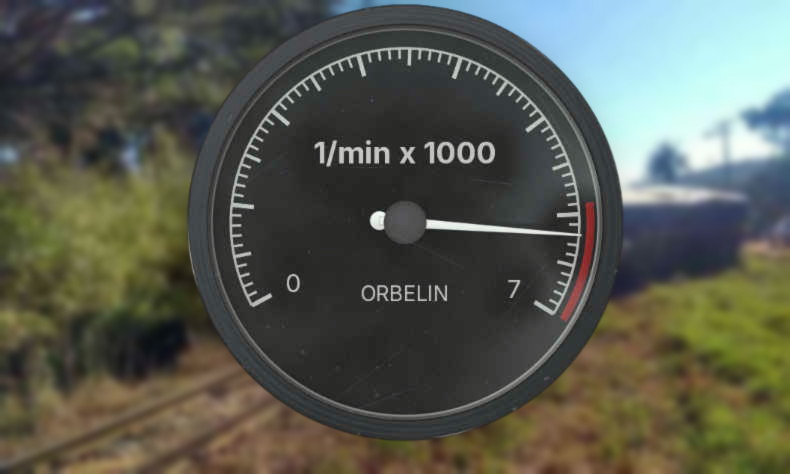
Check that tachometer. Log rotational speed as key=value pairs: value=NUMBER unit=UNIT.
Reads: value=6200 unit=rpm
